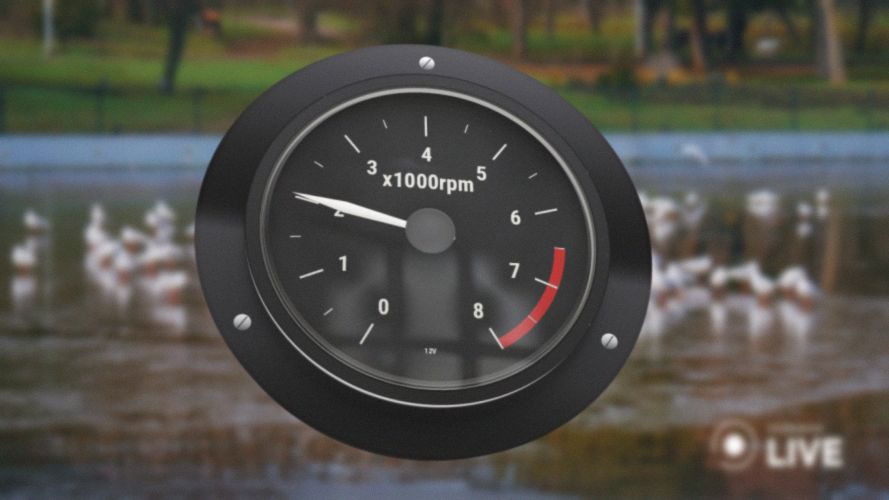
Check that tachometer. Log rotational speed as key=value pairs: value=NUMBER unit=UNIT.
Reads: value=2000 unit=rpm
